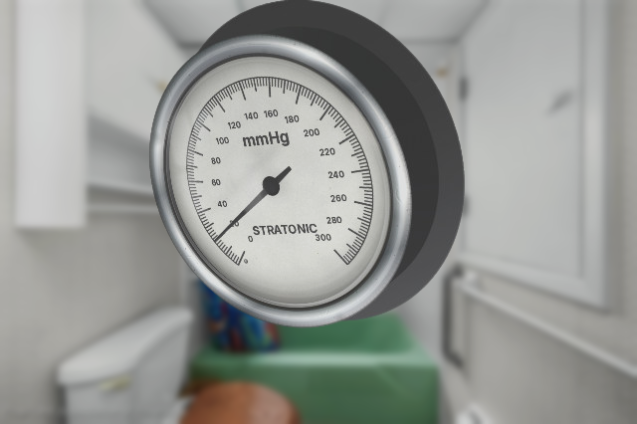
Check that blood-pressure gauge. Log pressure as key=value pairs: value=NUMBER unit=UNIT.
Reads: value=20 unit=mmHg
